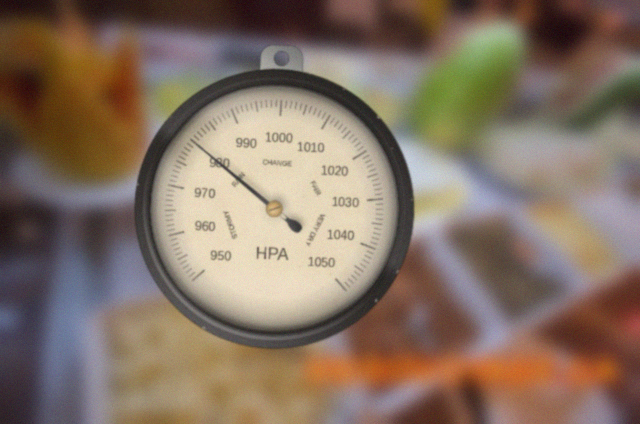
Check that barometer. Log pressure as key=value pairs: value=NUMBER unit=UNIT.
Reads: value=980 unit=hPa
